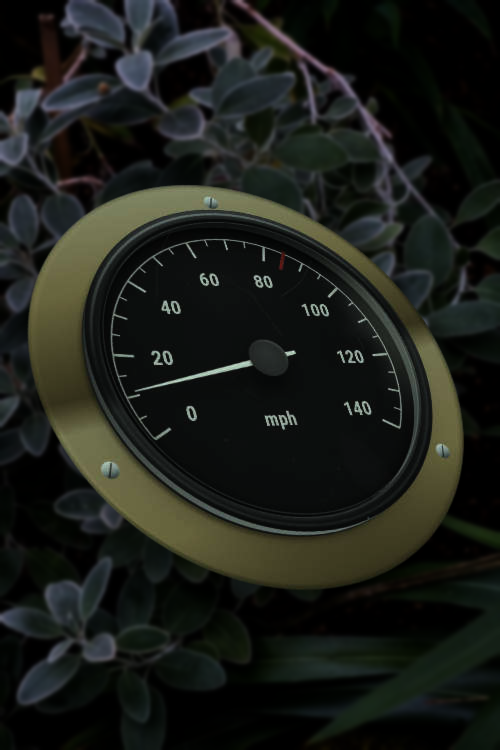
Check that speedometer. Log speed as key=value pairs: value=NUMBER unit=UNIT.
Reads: value=10 unit=mph
